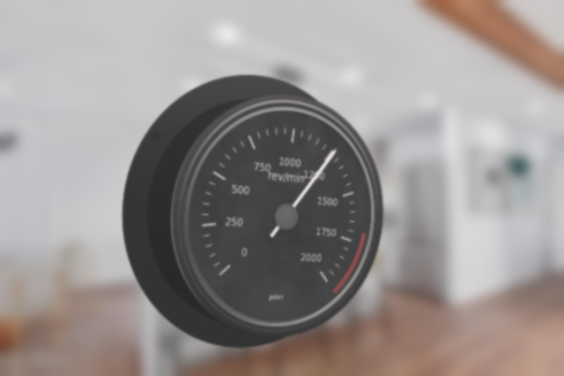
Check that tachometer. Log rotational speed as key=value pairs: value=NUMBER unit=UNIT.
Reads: value=1250 unit=rpm
